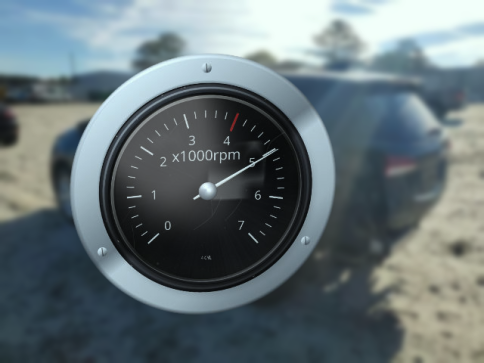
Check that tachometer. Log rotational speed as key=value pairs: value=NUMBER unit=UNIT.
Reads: value=5000 unit=rpm
